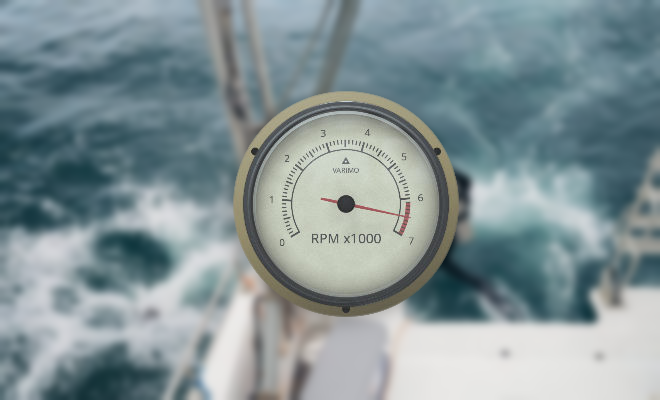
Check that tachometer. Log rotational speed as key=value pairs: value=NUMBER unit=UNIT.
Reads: value=6500 unit=rpm
